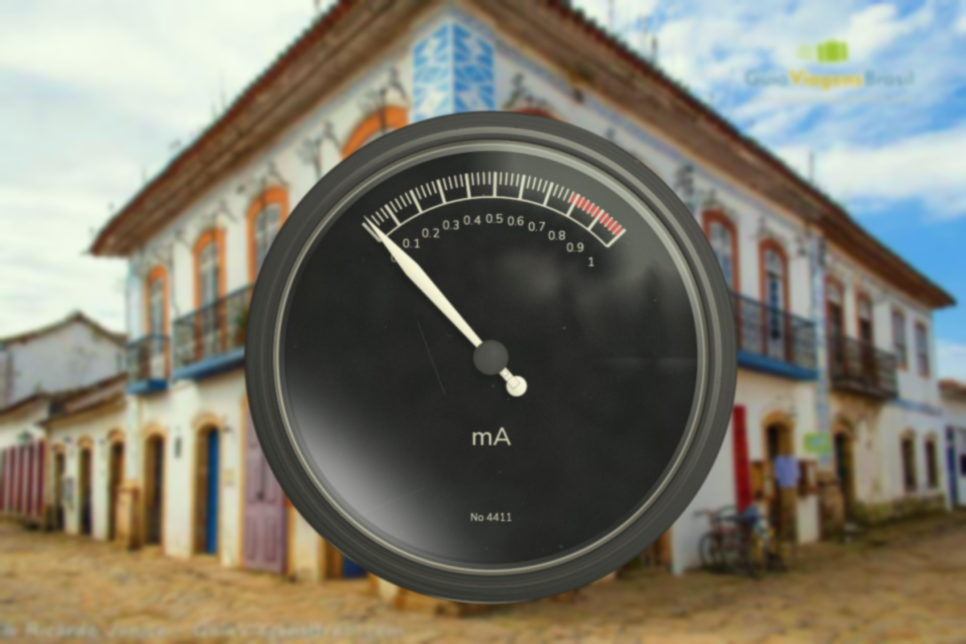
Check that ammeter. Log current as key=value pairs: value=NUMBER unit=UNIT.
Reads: value=0.02 unit=mA
